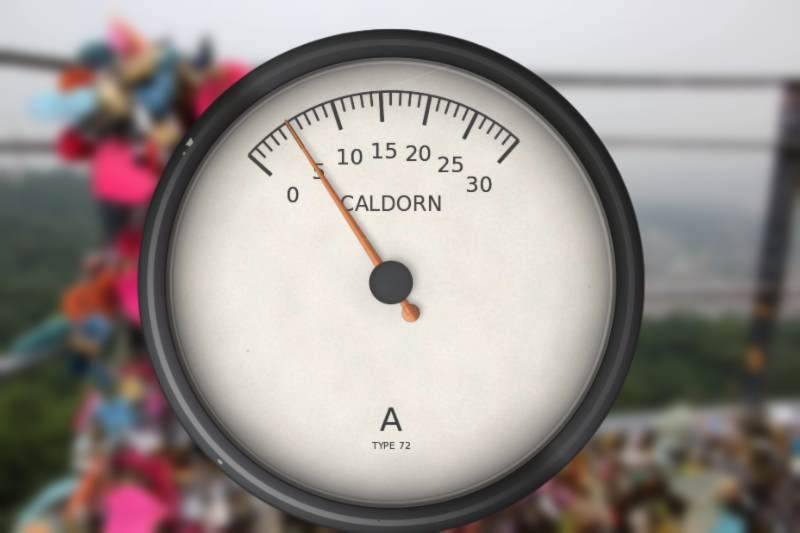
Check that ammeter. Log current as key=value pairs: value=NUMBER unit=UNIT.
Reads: value=5 unit=A
